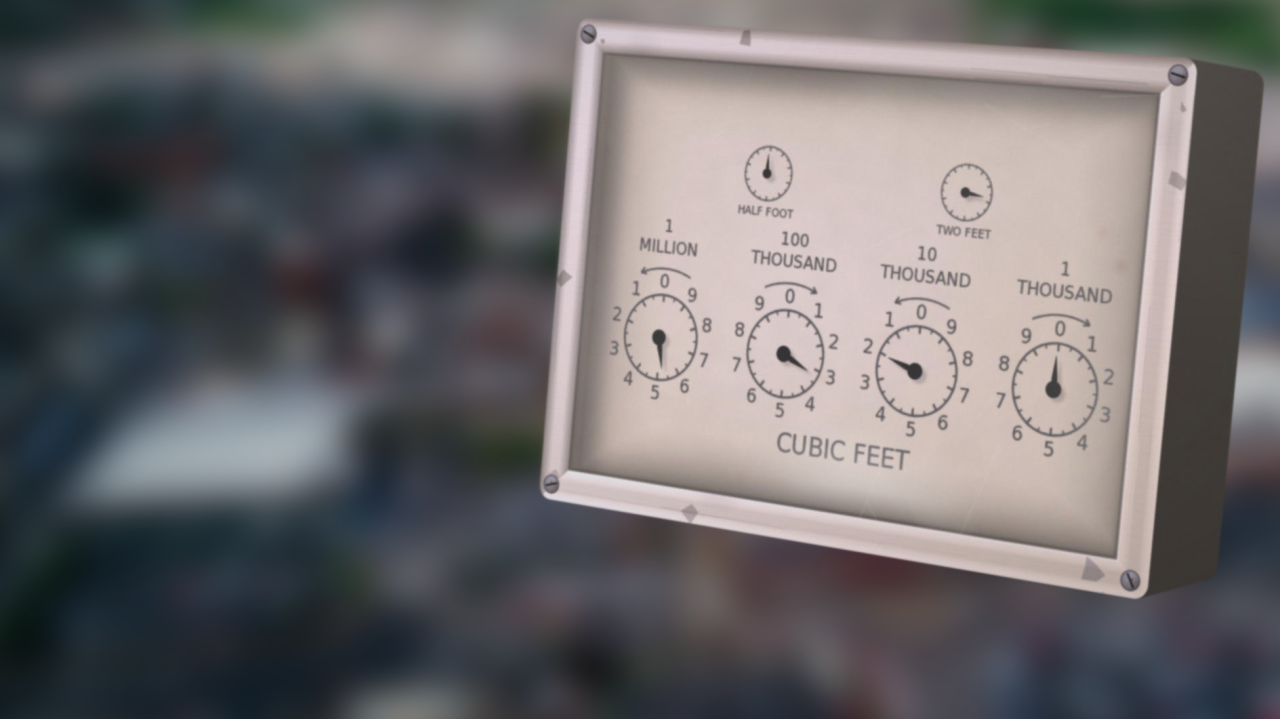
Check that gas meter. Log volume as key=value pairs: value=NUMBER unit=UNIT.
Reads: value=532000 unit=ft³
